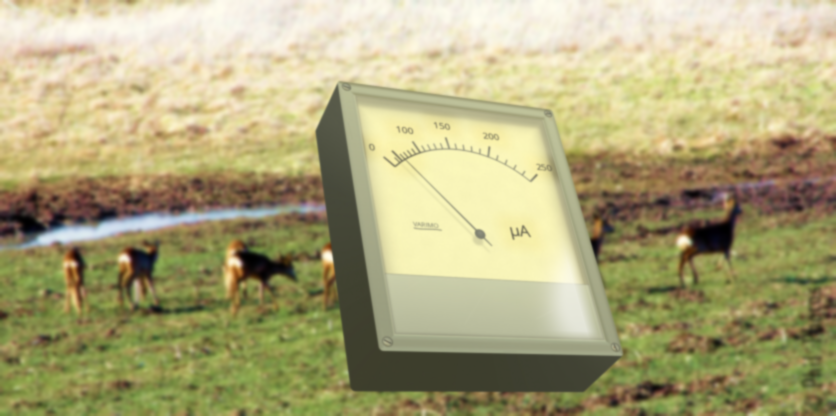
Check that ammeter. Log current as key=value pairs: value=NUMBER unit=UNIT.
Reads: value=50 unit=µA
